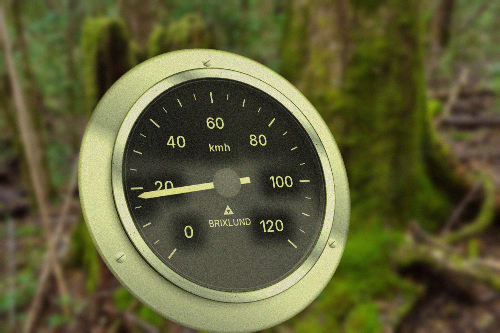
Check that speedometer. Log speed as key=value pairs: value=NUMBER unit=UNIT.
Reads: value=17.5 unit=km/h
